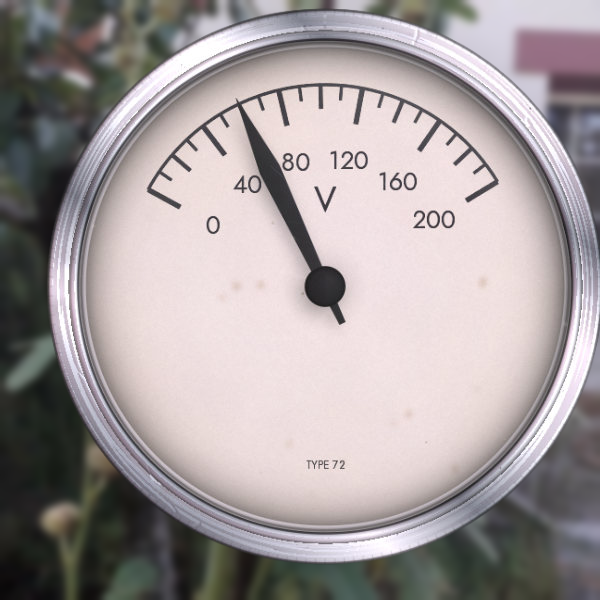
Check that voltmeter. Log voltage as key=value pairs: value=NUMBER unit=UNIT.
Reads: value=60 unit=V
